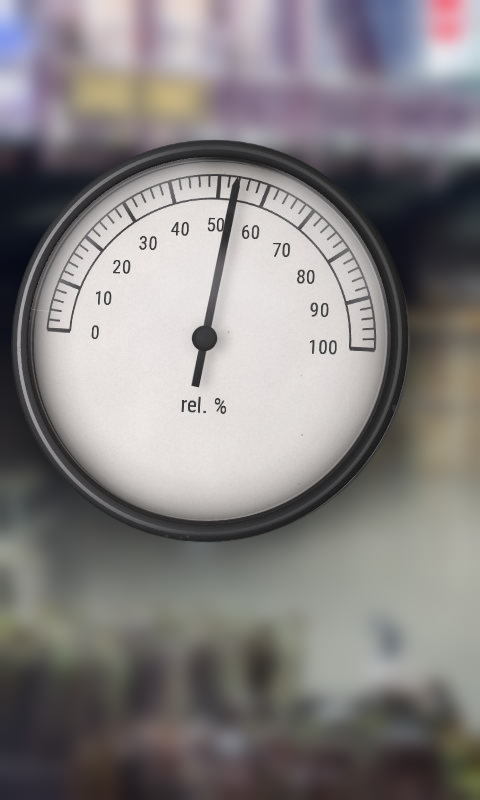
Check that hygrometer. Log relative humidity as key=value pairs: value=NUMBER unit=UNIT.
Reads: value=54 unit=%
